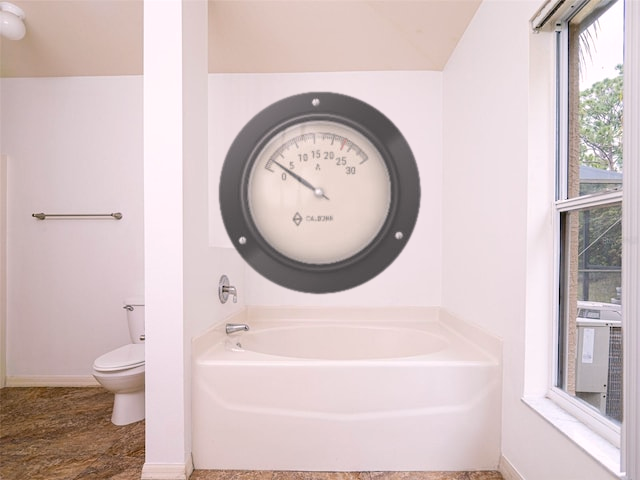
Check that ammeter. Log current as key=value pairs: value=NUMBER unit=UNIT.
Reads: value=2.5 unit=A
